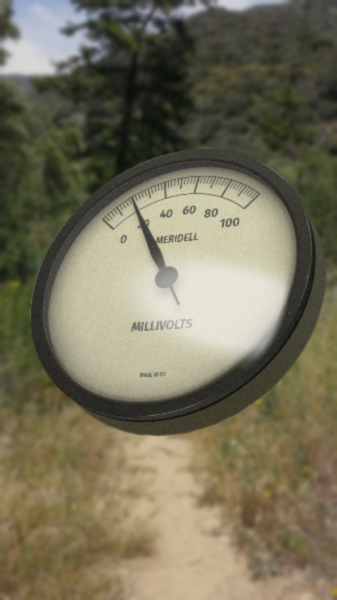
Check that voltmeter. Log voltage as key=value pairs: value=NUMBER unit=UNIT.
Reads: value=20 unit=mV
